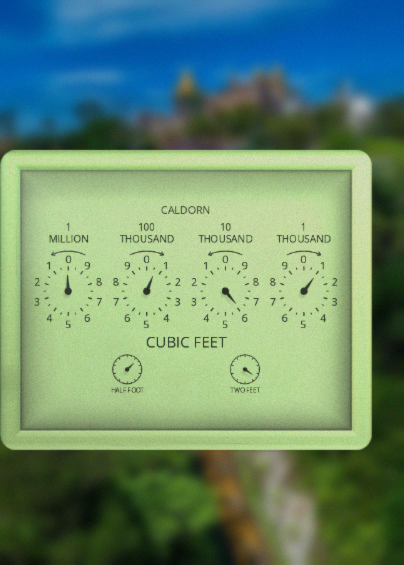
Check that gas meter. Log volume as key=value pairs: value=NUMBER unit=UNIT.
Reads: value=6100 unit=ft³
